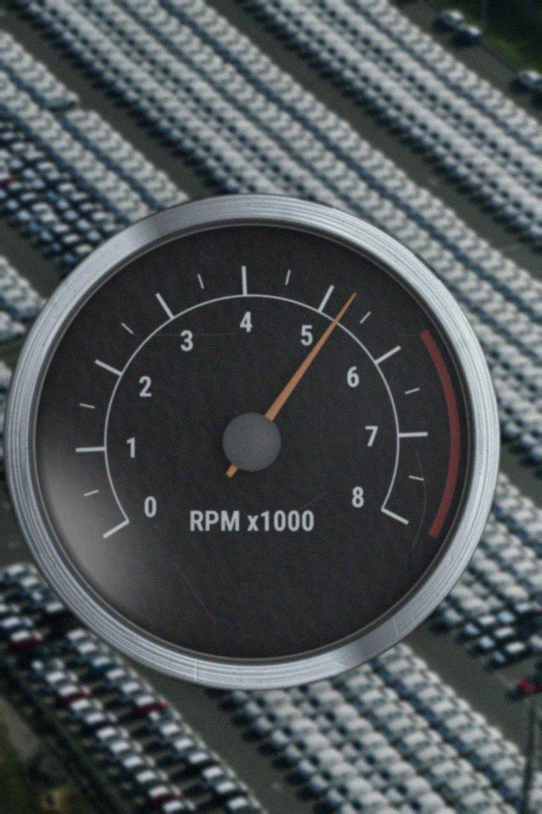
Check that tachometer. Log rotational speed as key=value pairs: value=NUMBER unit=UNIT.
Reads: value=5250 unit=rpm
